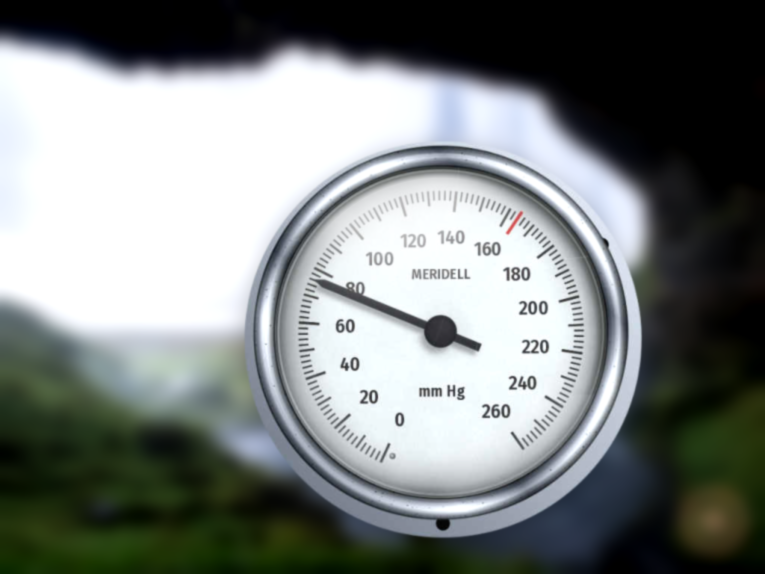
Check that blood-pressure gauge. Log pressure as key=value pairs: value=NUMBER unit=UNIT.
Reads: value=76 unit=mmHg
